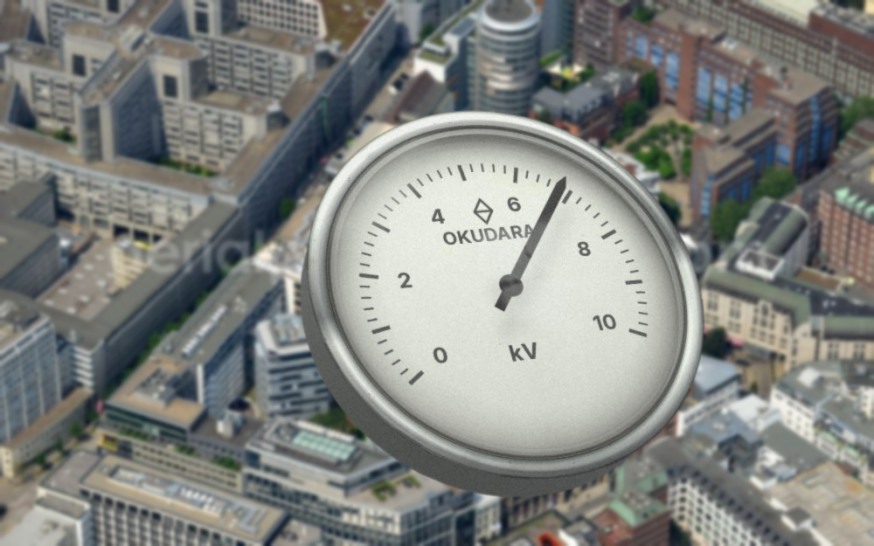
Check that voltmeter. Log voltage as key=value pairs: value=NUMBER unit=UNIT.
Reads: value=6.8 unit=kV
